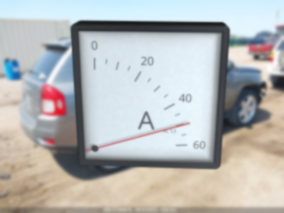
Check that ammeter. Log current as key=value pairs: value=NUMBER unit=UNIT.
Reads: value=50 unit=A
